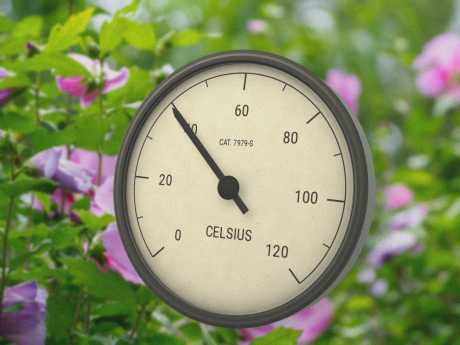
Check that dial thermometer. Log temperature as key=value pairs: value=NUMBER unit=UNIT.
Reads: value=40 unit=°C
